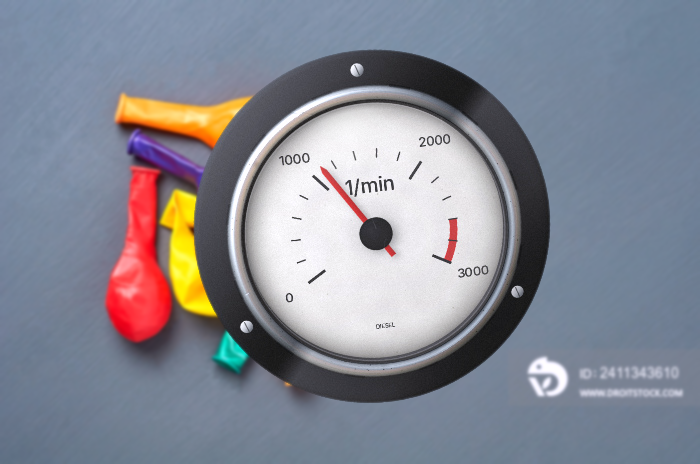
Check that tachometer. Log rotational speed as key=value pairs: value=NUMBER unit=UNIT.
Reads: value=1100 unit=rpm
